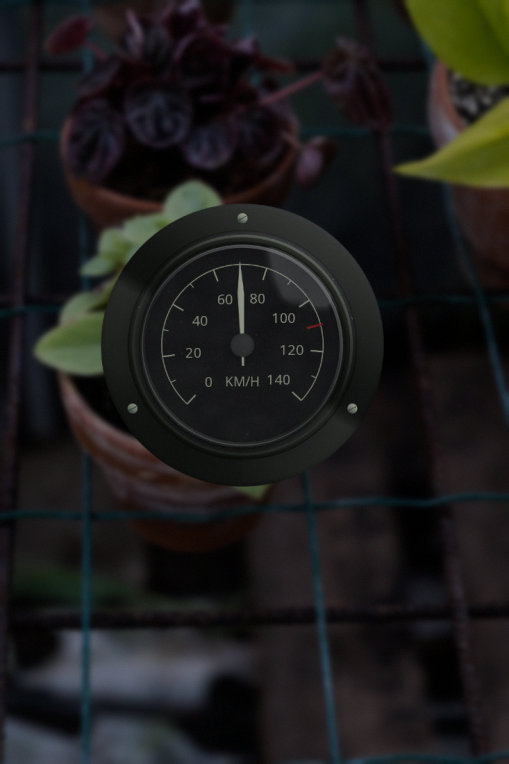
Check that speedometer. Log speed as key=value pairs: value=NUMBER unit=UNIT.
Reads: value=70 unit=km/h
